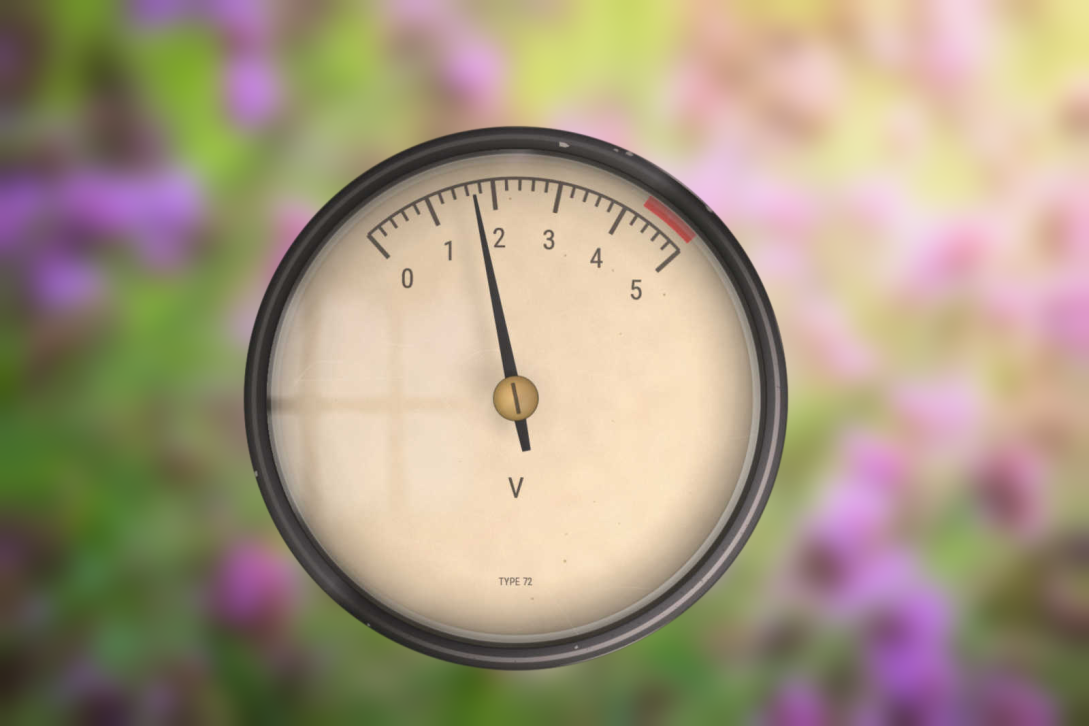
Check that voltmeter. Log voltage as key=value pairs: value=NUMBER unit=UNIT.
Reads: value=1.7 unit=V
